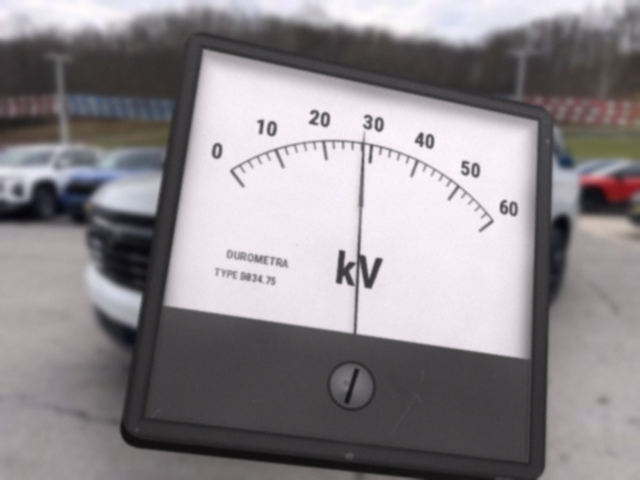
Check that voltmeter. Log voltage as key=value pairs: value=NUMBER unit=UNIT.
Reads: value=28 unit=kV
